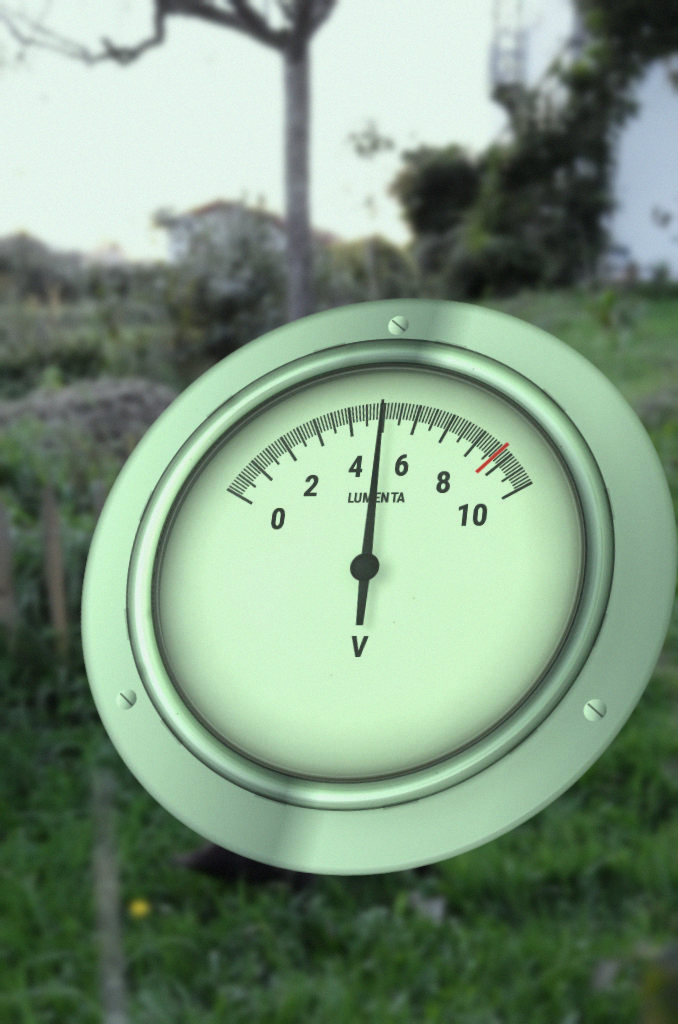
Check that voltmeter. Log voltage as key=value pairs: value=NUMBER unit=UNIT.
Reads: value=5 unit=V
